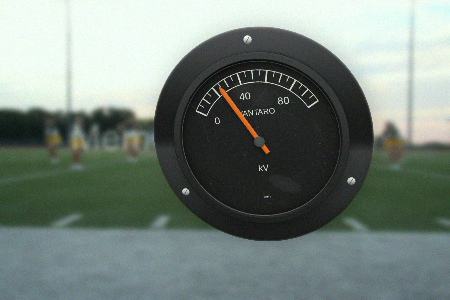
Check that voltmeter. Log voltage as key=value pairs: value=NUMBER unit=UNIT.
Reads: value=25 unit=kV
